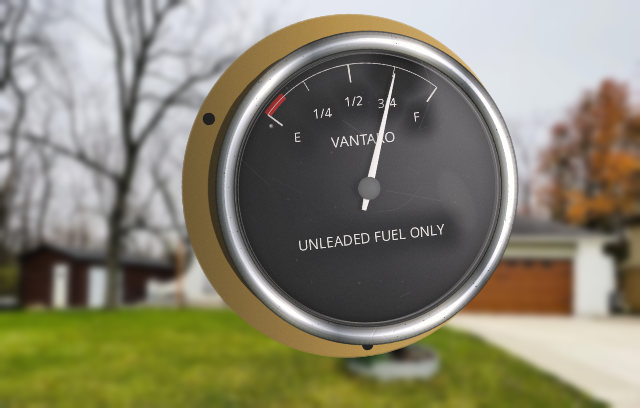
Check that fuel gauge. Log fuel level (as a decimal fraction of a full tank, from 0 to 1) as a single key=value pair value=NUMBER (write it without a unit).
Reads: value=0.75
